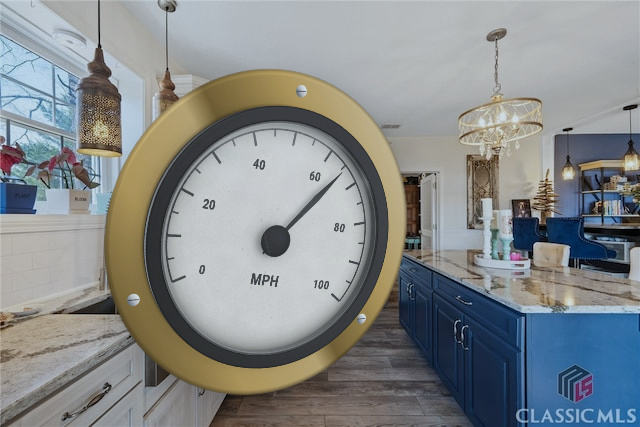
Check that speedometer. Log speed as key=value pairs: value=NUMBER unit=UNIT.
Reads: value=65 unit=mph
